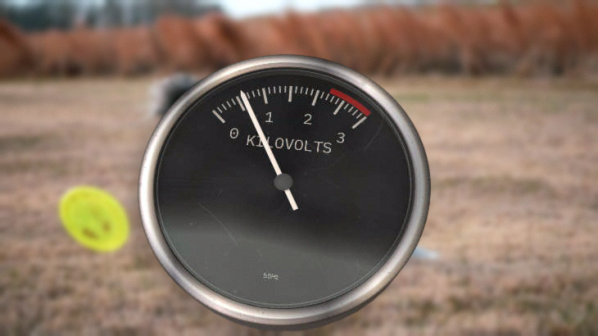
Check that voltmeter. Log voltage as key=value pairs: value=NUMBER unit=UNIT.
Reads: value=0.6 unit=kV
